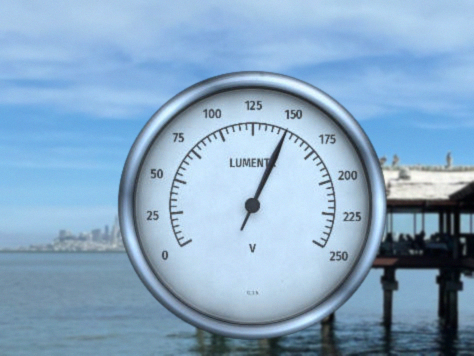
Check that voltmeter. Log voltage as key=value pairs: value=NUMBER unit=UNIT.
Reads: value=150 unit=V
